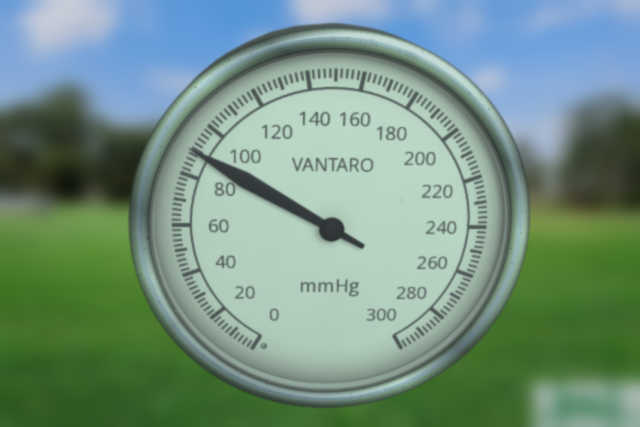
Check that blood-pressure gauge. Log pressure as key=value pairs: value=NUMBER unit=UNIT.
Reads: value=90 unit=mmHg
